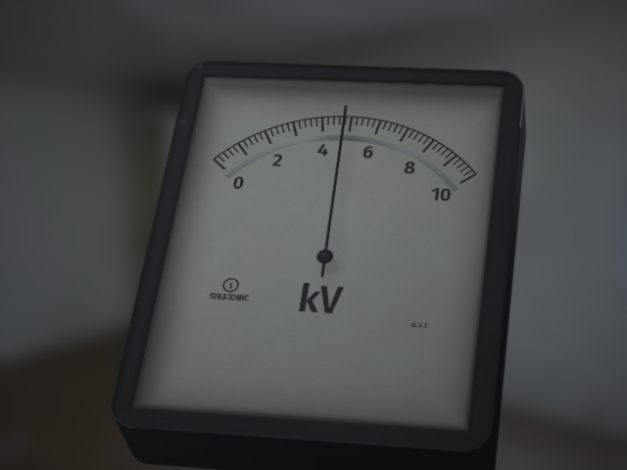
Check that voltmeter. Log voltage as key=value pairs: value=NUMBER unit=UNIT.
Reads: value=4.8 unit=kV
